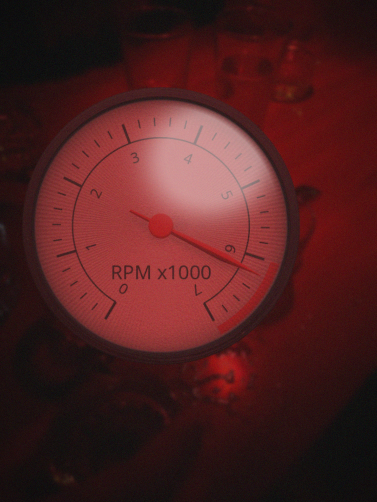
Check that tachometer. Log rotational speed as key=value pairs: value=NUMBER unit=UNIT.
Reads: value=6200 unit=rpm
